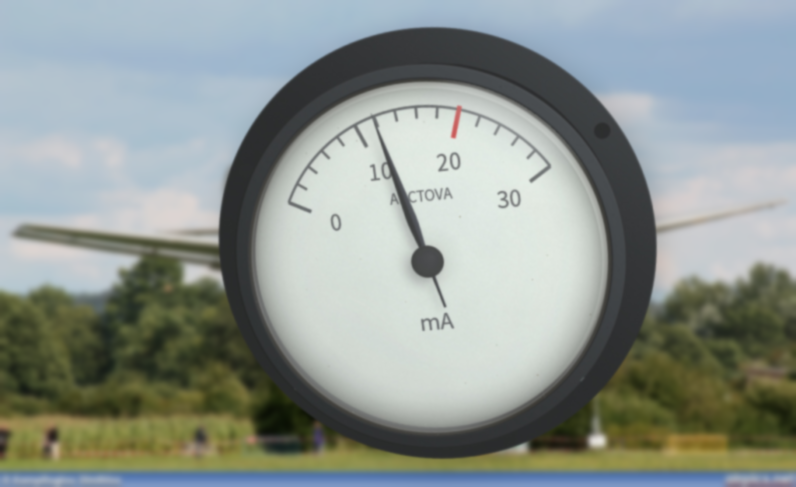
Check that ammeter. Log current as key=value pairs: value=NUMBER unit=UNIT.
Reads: value=12 unit=mA
